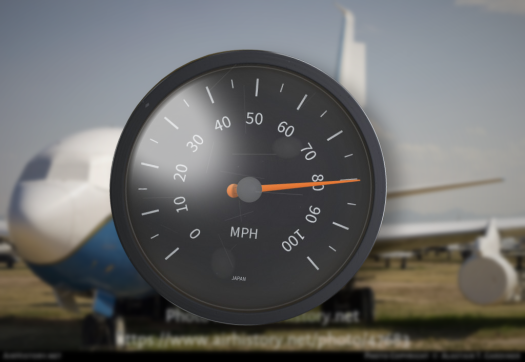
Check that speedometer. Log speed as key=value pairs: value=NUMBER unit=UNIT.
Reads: value=80 unit=mph
